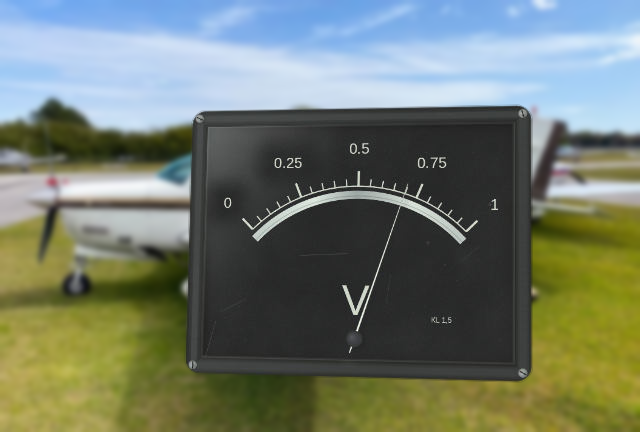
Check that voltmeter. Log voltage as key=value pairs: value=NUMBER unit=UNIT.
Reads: value=0.7 unit=V
